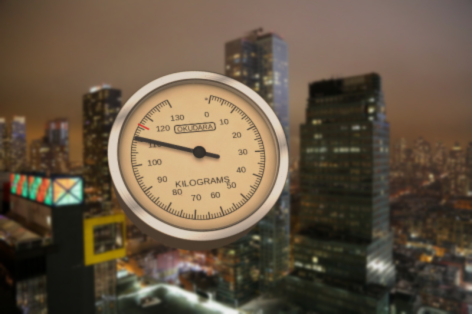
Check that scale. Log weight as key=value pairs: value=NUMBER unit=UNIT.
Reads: value=110 unit=kg
